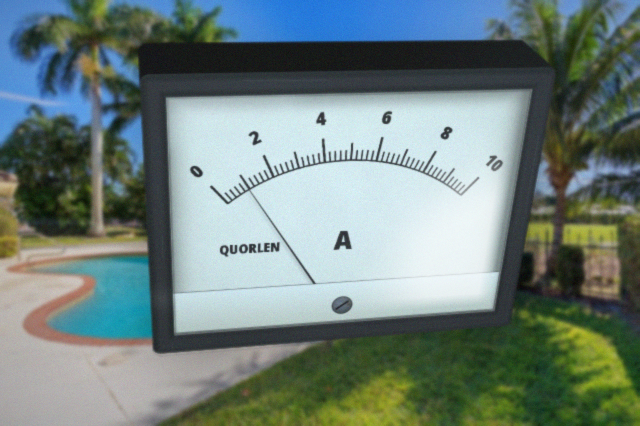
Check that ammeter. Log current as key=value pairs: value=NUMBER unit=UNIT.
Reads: value=1 unit=A
